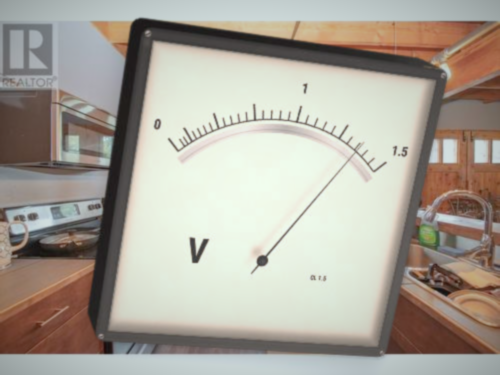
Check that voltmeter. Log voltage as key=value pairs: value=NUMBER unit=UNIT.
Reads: value=1.35 unit=V
